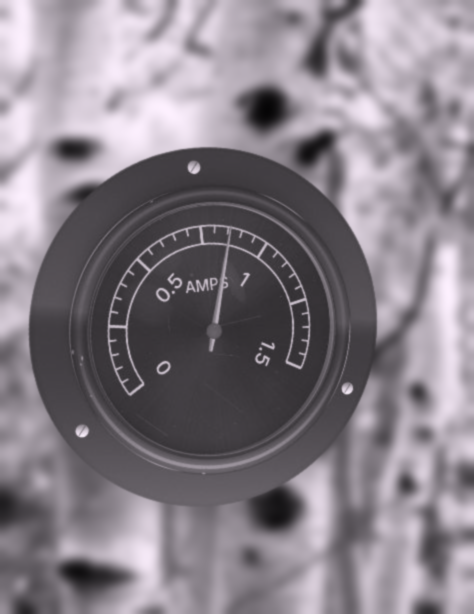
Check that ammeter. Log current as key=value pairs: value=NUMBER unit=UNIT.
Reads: value=0.85 unit=A
